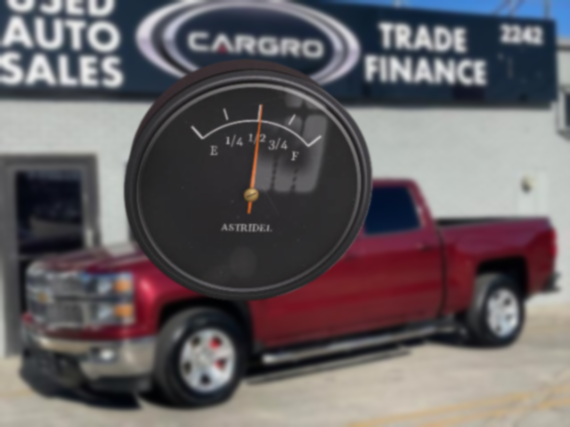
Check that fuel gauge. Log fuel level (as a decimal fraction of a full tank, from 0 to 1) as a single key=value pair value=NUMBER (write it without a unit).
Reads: value=0.5
